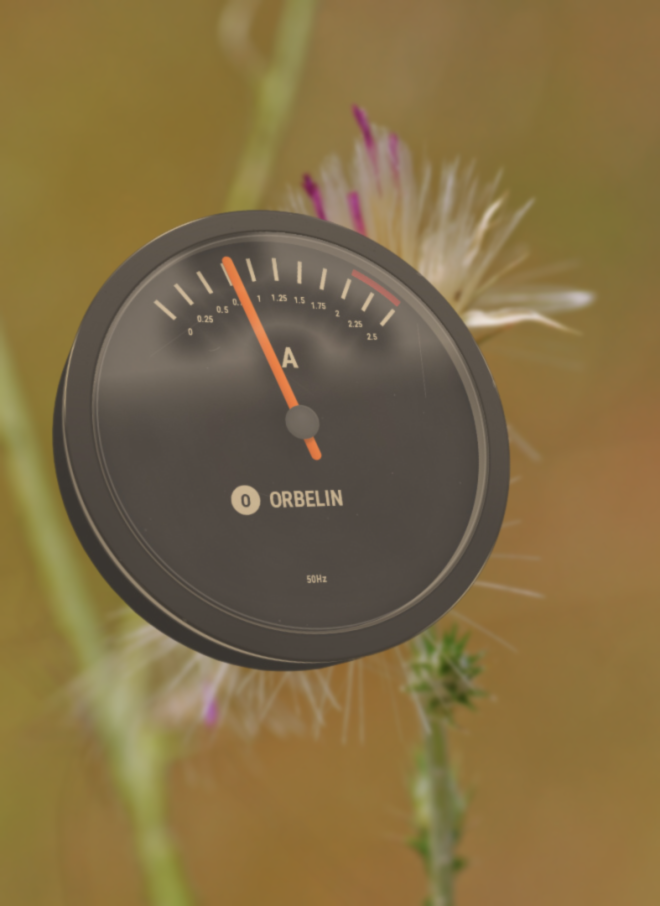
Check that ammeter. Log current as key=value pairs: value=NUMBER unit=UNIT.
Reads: value=0.75 unit=A
